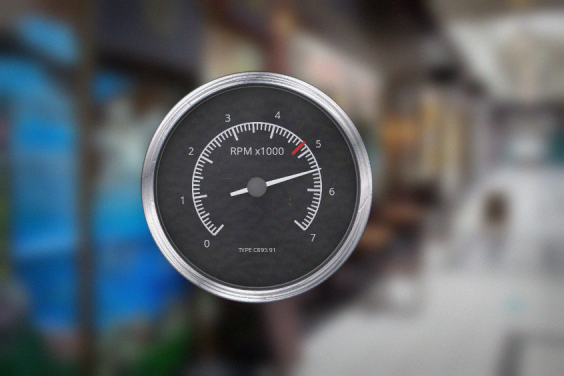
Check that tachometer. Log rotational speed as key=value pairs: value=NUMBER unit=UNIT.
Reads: value=5500 unit=rpm
